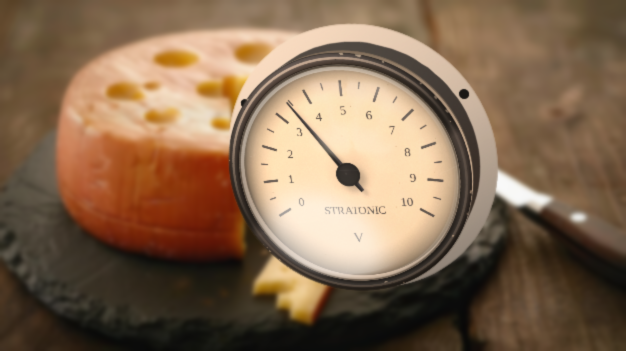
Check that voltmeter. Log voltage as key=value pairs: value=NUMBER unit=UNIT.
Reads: value=3.5 unit=V
